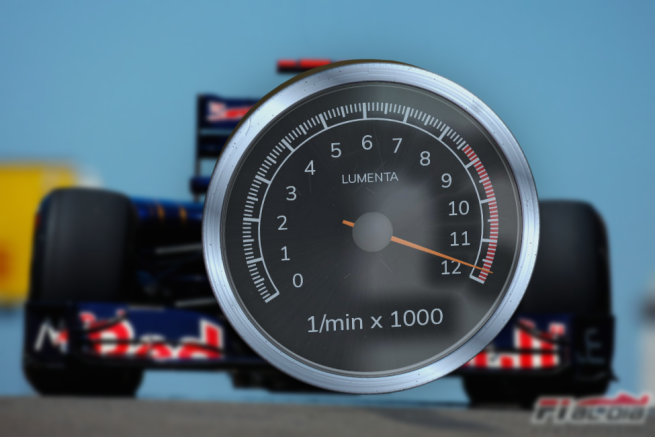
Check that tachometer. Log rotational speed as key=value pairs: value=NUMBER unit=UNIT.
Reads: value=11700 unit=rpm
